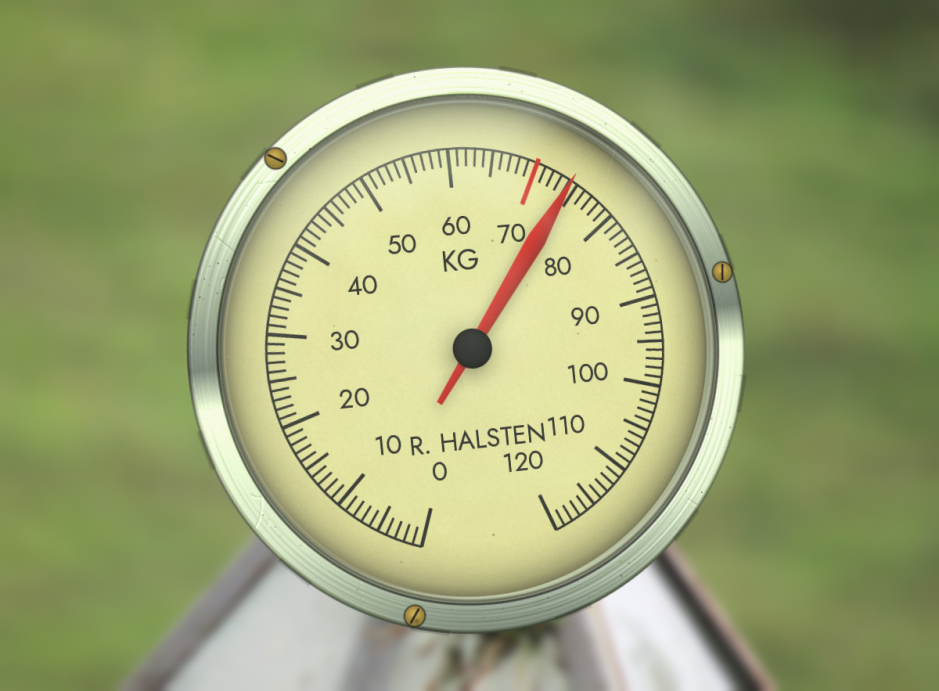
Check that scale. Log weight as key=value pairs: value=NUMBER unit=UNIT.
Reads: value=74 unit=kg
